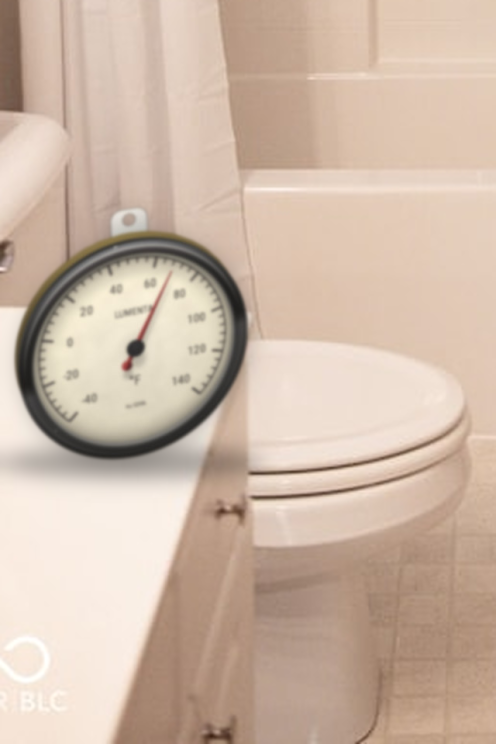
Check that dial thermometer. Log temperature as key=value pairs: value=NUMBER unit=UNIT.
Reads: value=68 unit=°F
